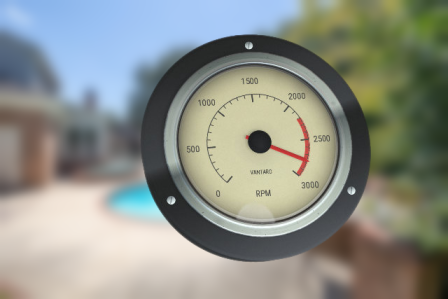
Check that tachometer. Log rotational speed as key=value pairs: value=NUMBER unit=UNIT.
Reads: value=2800 unit=rpm
